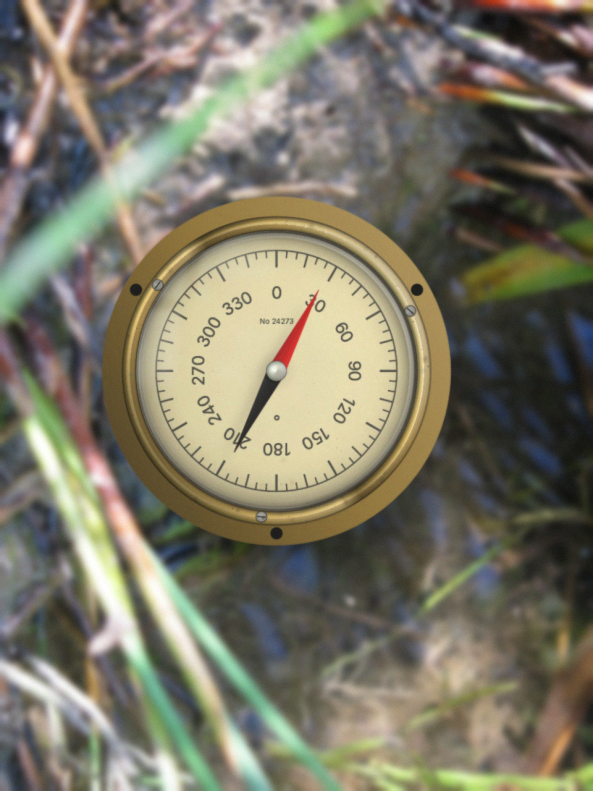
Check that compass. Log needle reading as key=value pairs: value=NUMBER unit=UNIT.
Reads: value=27.5 unit=°
